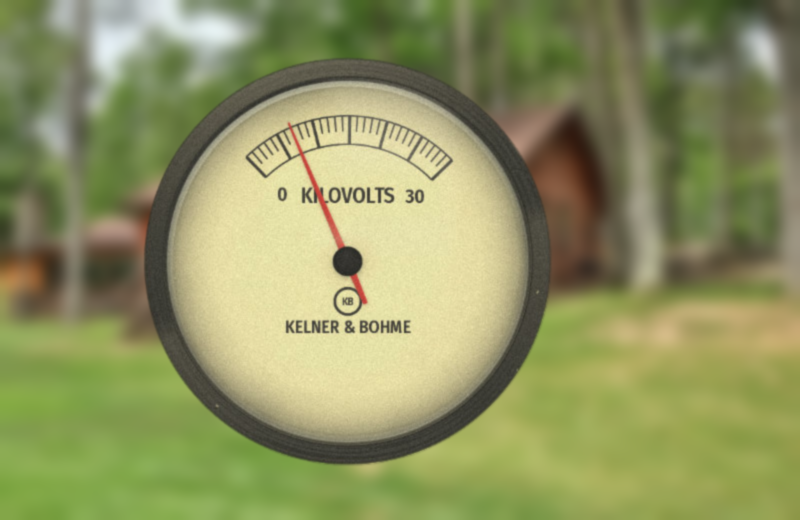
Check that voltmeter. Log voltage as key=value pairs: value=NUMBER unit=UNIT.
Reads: value=7 unit=kV
